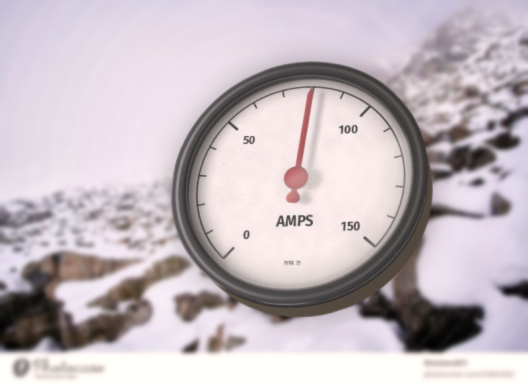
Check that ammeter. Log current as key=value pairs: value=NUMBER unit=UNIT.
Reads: value=80 unit=A
